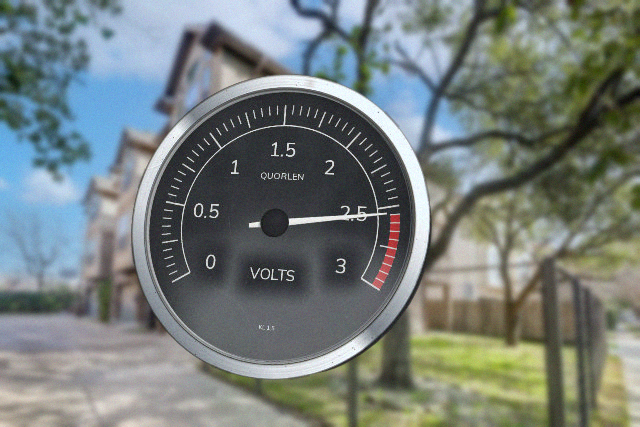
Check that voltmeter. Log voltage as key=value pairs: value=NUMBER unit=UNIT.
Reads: value=2.55 unit=V
